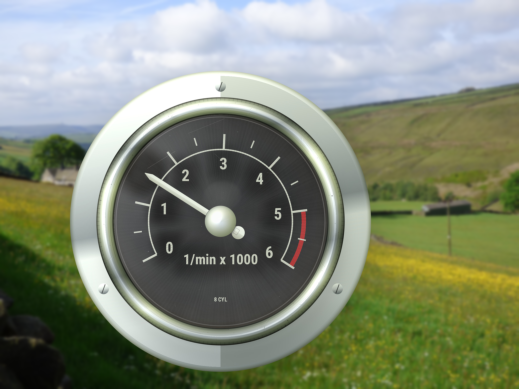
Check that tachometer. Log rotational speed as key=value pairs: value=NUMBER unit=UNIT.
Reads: value=1500 unit=rpm
